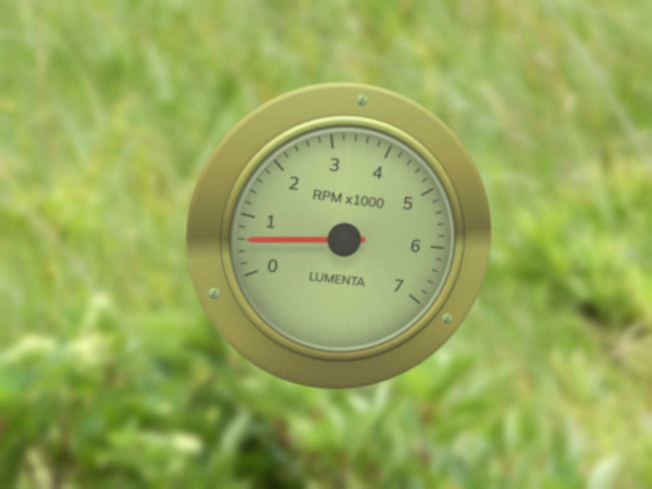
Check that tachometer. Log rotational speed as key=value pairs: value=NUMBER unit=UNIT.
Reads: value=600 unit=rpm
